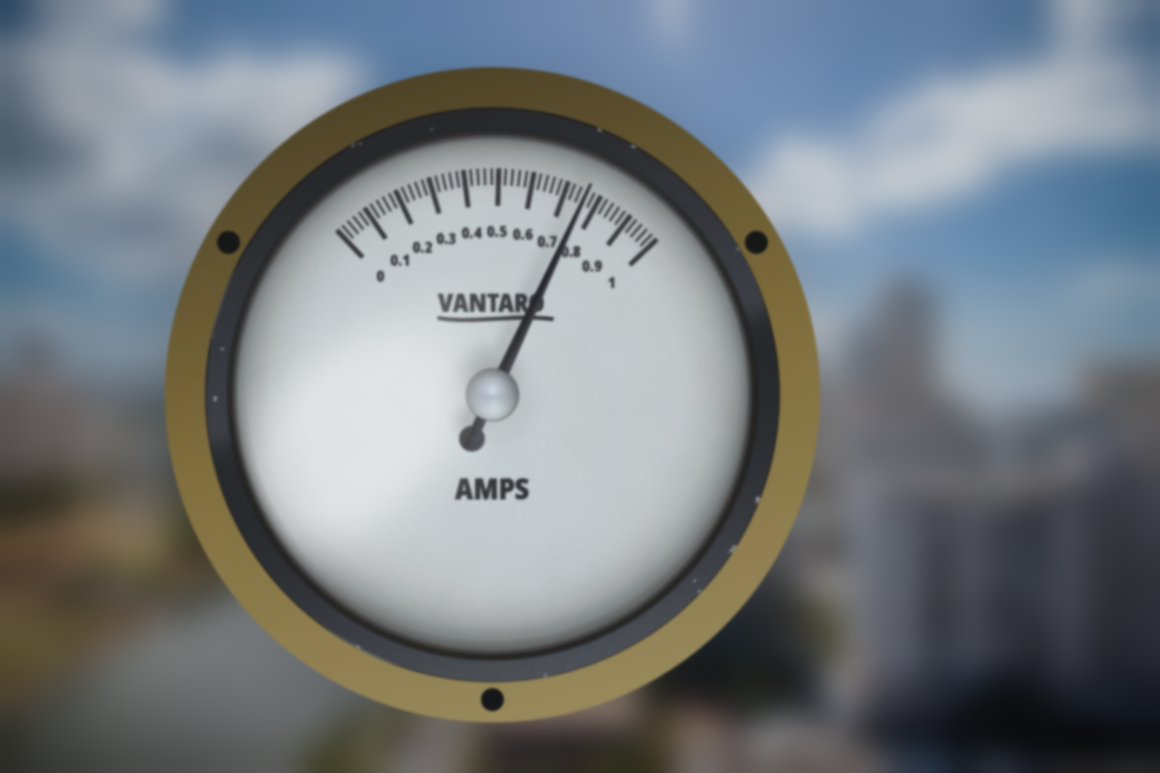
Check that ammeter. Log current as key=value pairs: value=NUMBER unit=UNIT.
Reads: value=0.76 unit=A
